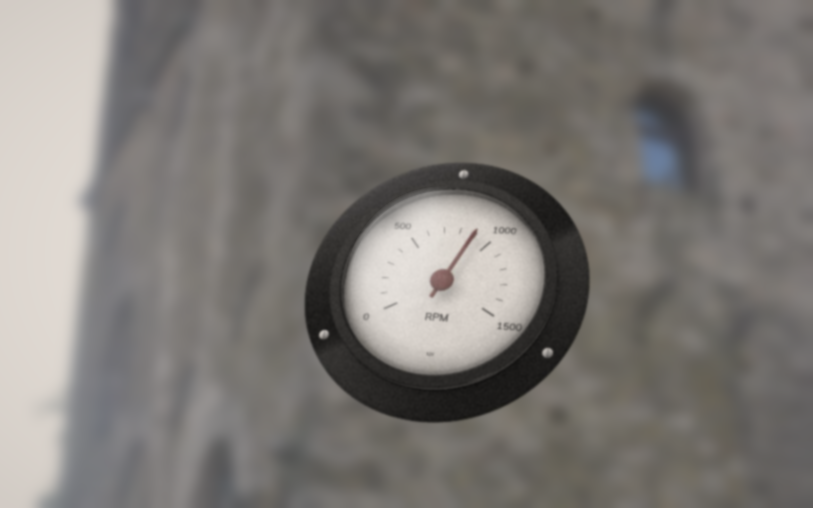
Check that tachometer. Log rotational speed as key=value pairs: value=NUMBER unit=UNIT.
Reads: value=900 unit=rpm
